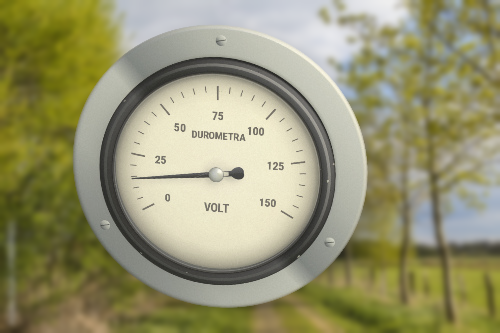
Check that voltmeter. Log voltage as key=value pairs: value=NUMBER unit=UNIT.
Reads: value=15 unit=V
